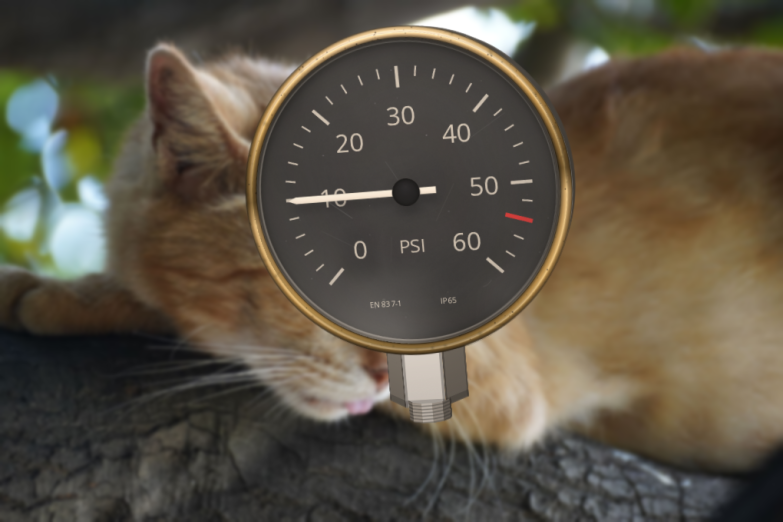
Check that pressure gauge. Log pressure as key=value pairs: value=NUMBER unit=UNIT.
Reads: value=10 unit=psi
